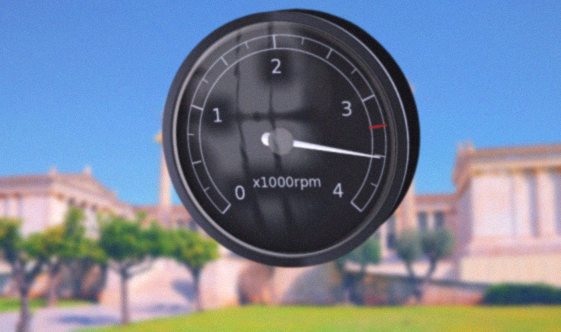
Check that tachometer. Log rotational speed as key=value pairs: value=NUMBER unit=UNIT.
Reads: value=3500 unit=rpm
